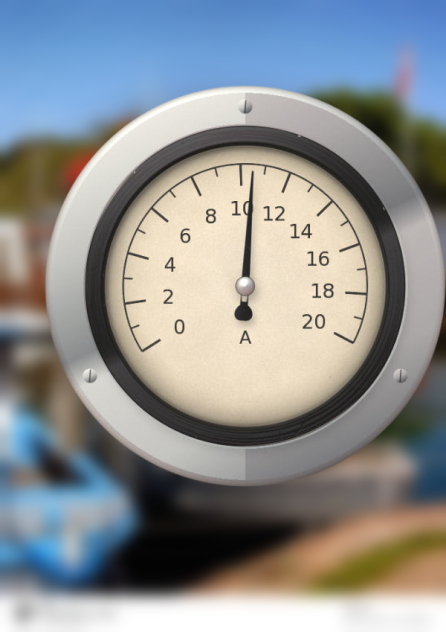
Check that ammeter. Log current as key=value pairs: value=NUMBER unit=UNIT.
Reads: value=10.5 unit=A
